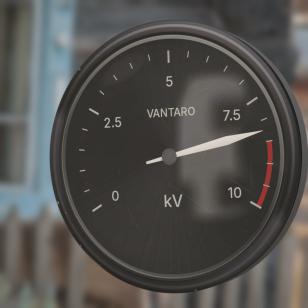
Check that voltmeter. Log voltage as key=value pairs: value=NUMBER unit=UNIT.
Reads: value=8.25 unit=kV
